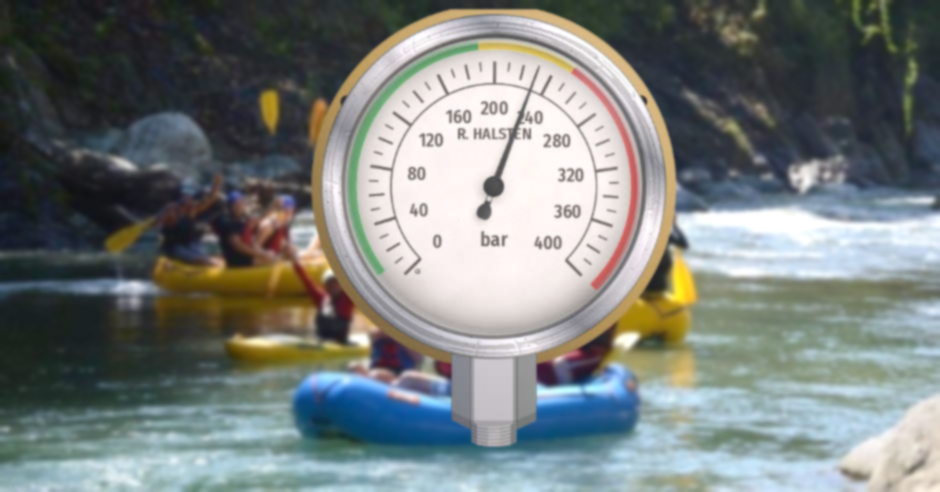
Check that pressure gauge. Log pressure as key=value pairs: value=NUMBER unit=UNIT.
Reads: value=230 unit=bar
